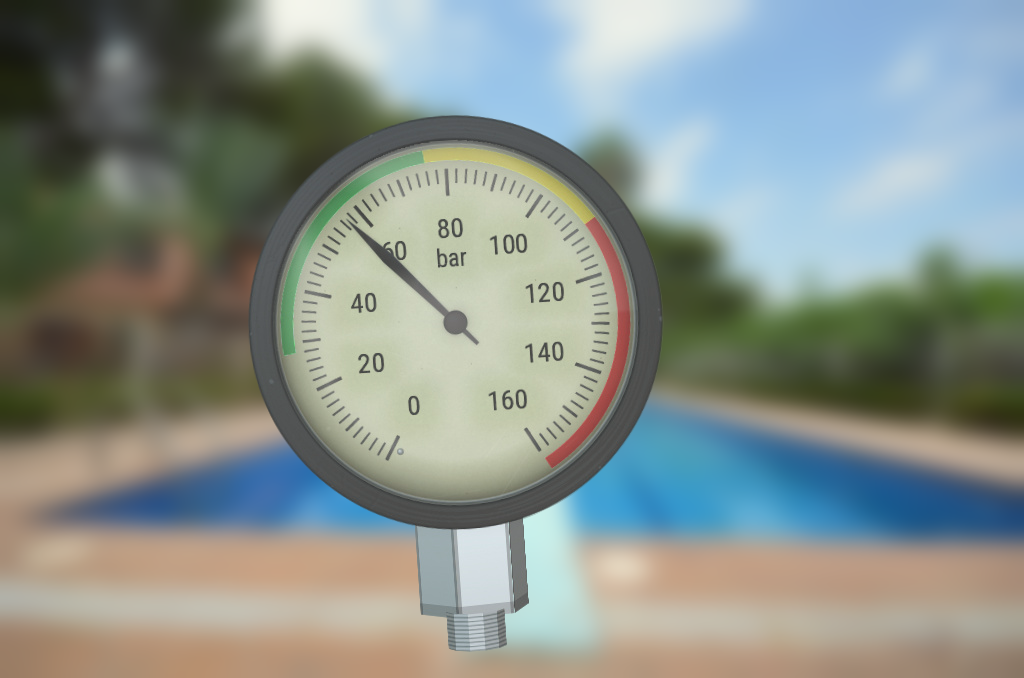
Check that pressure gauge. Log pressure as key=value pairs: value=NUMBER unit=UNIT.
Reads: value=57 unit=bar
